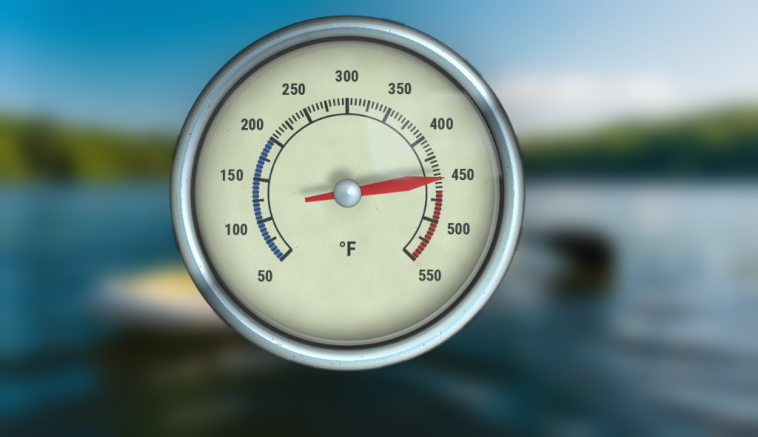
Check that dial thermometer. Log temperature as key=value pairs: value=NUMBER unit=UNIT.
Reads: value=450 unit=°F
